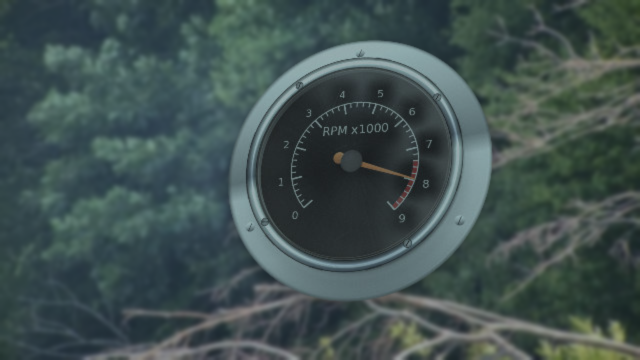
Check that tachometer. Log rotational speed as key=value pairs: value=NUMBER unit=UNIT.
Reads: value=8000 unit=rpm
